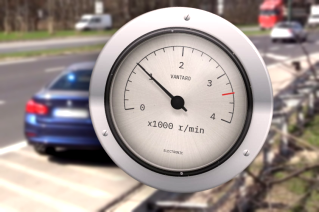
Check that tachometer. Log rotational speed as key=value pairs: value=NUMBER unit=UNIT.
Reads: value=1000 unit=rpm
